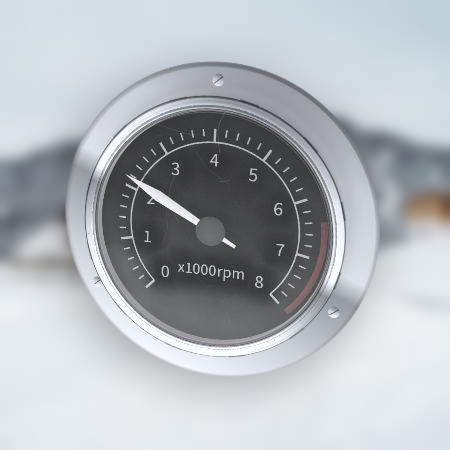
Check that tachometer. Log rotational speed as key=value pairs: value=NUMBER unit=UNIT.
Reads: value=2200 unit=rpm
